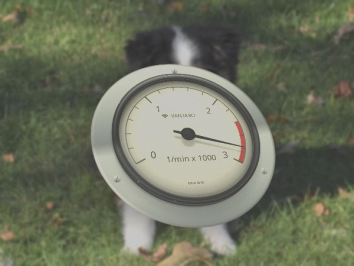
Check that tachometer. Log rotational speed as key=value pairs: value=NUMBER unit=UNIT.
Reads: value=2800 unit=rpm
